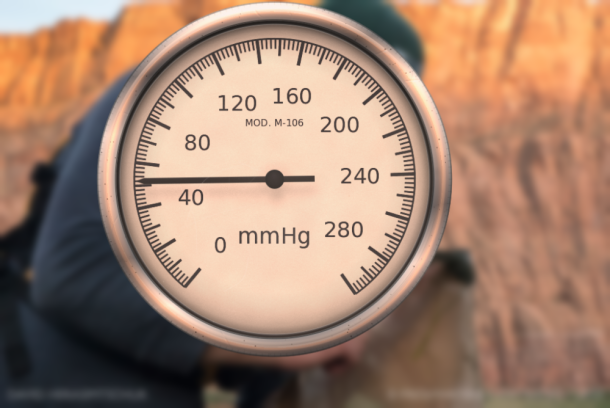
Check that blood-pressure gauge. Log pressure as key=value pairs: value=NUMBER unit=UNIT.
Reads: value=52 unit=mmHg
